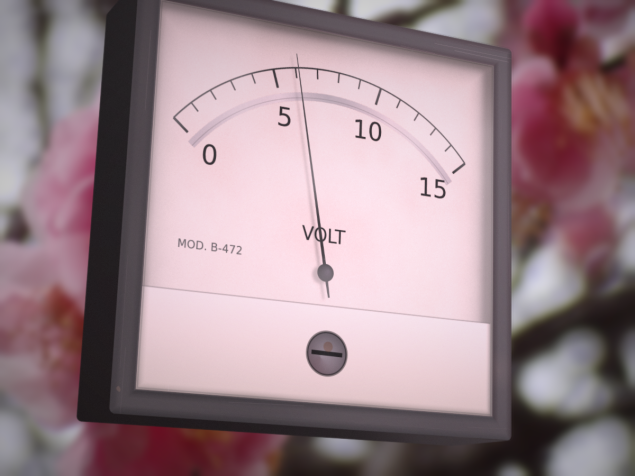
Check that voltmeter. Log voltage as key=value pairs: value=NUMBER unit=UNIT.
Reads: value=6 unit=V
